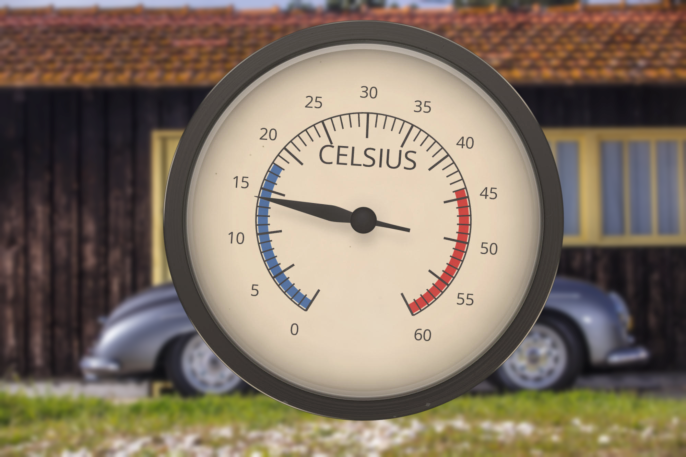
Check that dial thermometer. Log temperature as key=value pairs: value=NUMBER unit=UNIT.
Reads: value=14 unit=°C
